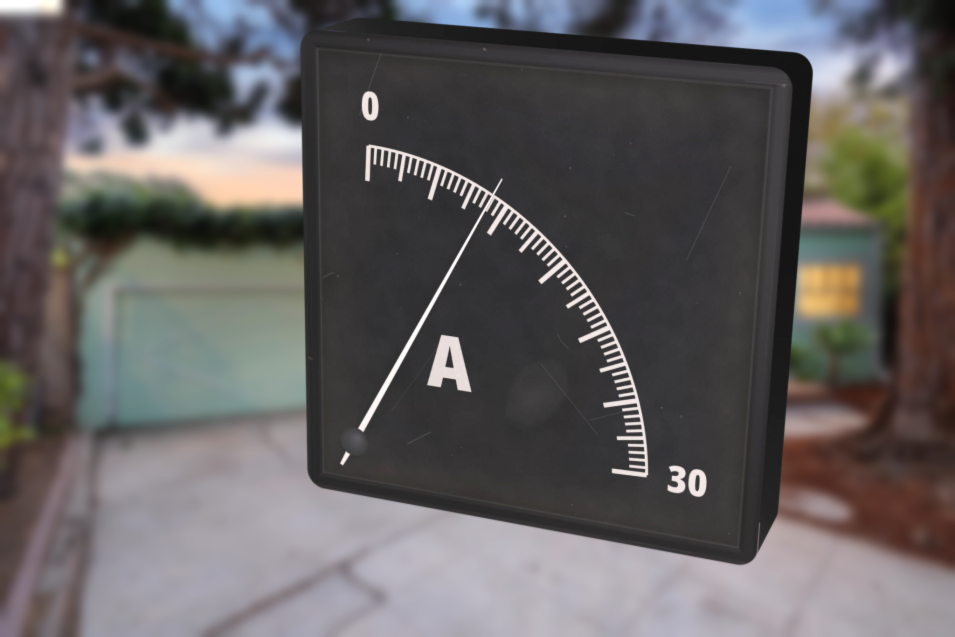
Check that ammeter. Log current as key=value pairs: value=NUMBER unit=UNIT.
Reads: value=9 unit=A
